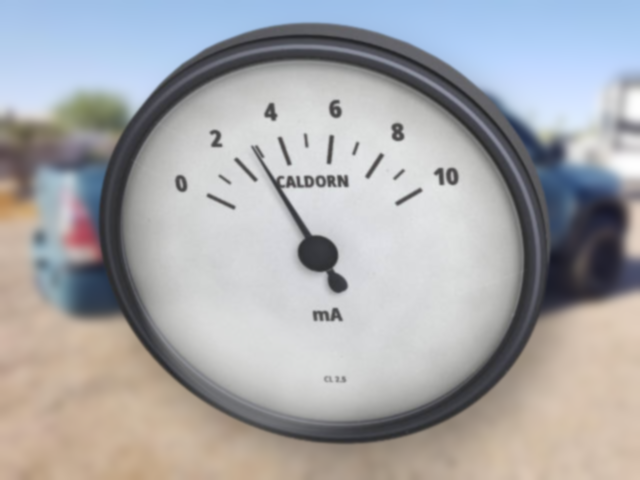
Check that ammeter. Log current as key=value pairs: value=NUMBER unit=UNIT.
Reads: value=3 unit=mA
